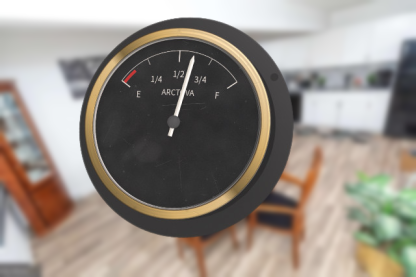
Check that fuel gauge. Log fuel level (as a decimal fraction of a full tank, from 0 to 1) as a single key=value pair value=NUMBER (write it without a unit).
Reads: value=0.625
